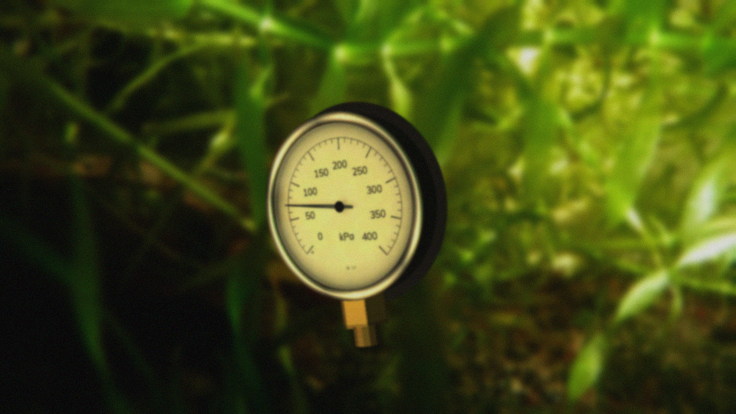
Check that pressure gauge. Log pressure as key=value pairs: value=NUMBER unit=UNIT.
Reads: value=70 unit=kPa
